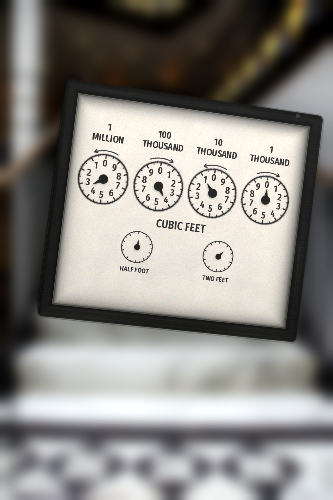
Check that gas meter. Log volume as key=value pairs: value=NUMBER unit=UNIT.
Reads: value=341000 unit=ft³
